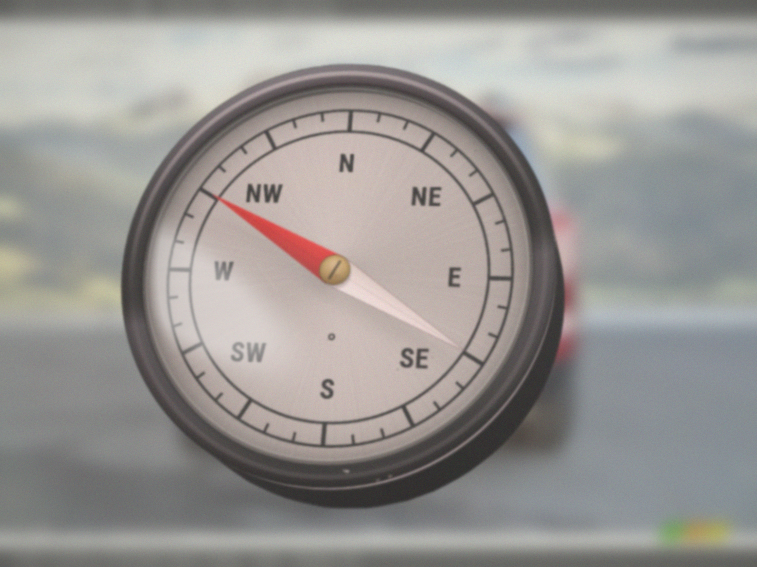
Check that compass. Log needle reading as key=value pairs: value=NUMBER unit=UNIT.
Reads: value=300 unit=°
